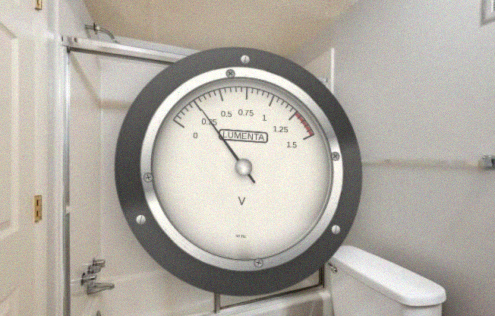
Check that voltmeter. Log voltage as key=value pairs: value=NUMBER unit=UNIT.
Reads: value=0.25 unit=V
